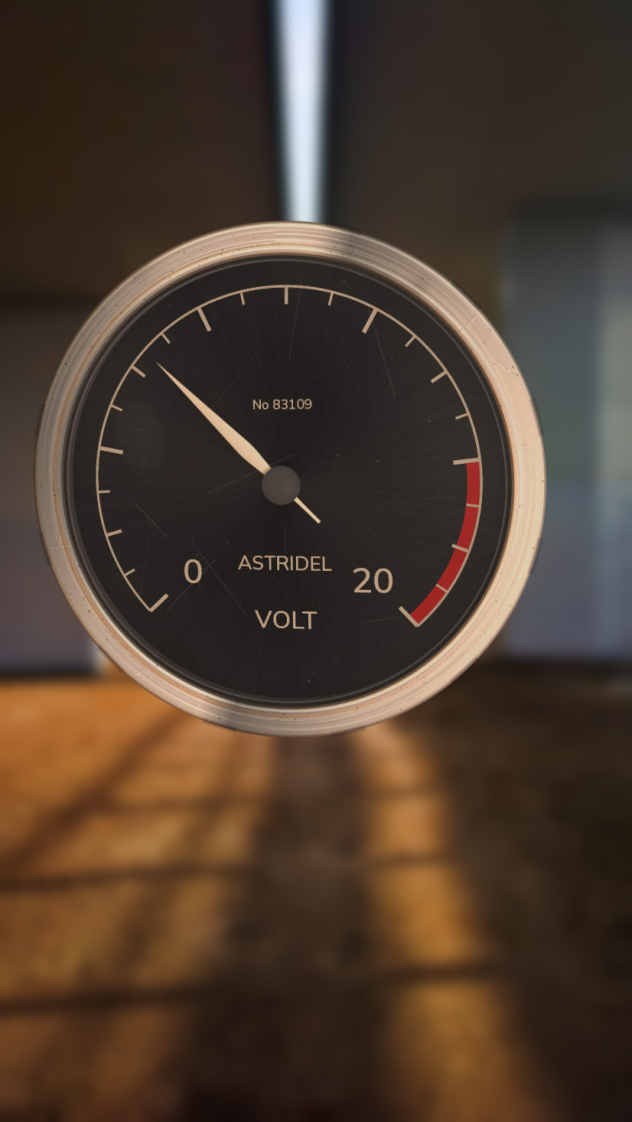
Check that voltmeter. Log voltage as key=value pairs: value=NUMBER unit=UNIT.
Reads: value=6.5 unit=V
